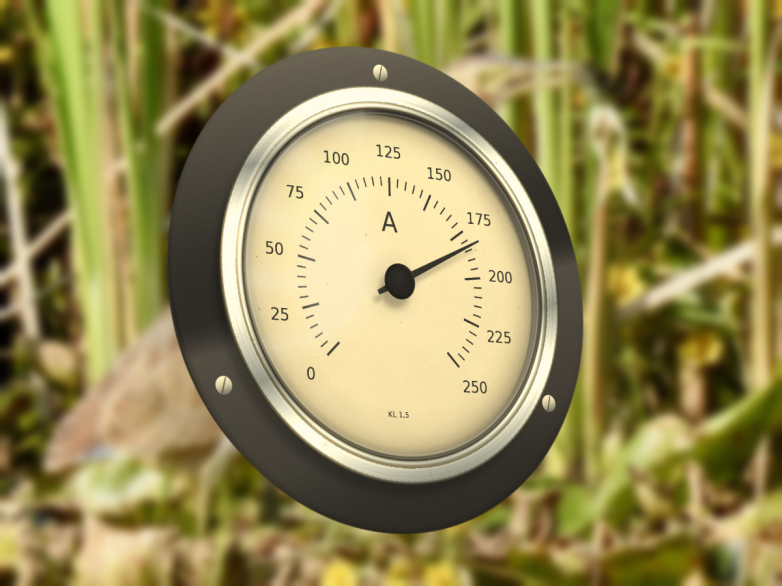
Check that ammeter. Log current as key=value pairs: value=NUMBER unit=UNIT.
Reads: value=182.5 unit=A
